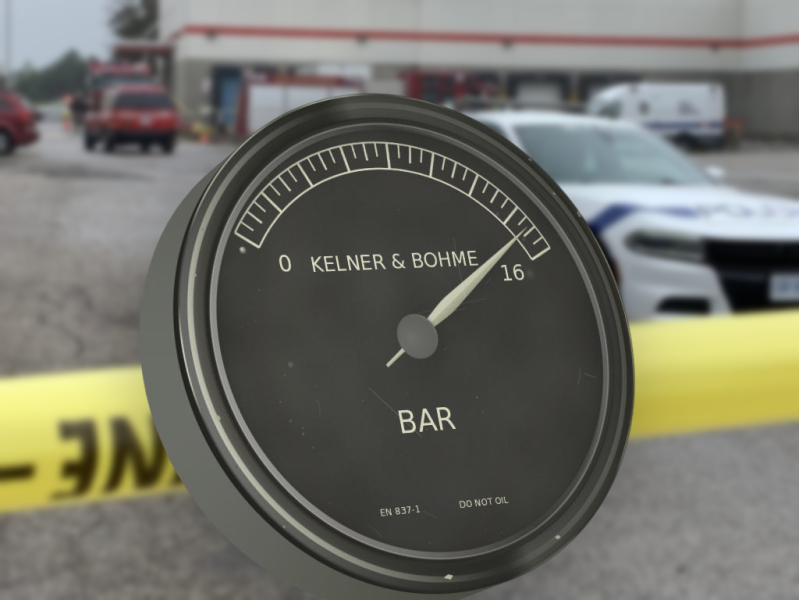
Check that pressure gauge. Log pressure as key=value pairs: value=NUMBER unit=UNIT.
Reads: value=14.75 unit=bar
